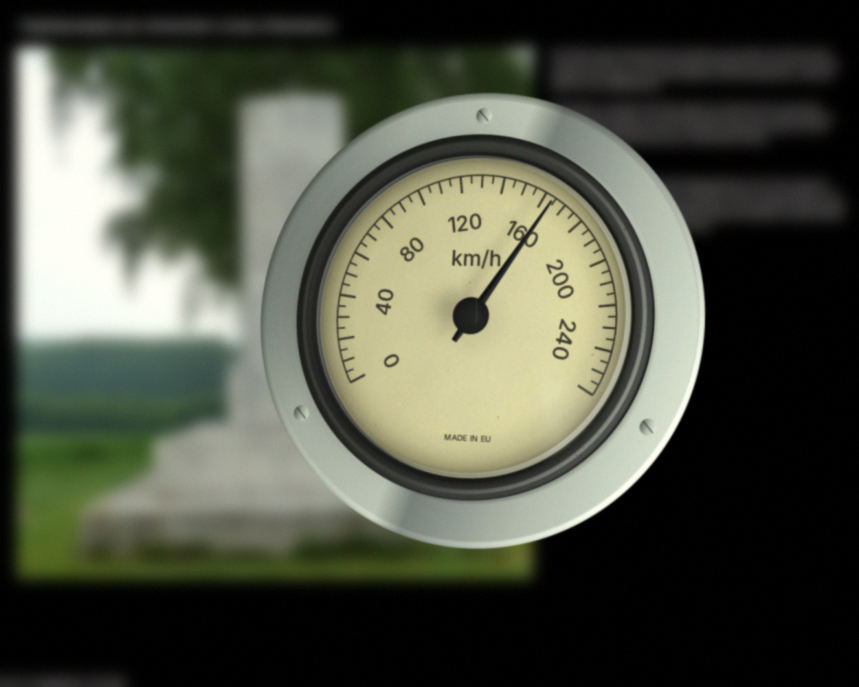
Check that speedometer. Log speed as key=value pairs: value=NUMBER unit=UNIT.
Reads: value=165 unit=km/h
